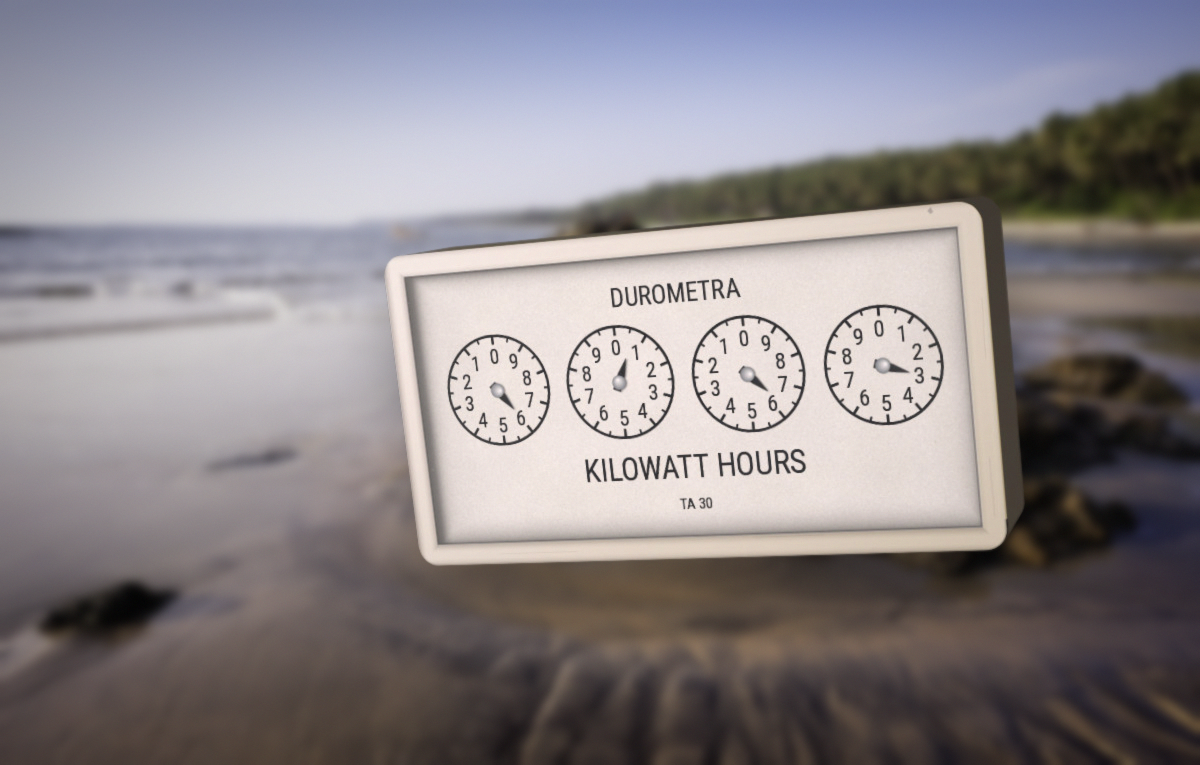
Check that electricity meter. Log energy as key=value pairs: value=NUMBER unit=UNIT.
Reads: value=6063 unit=kWh
